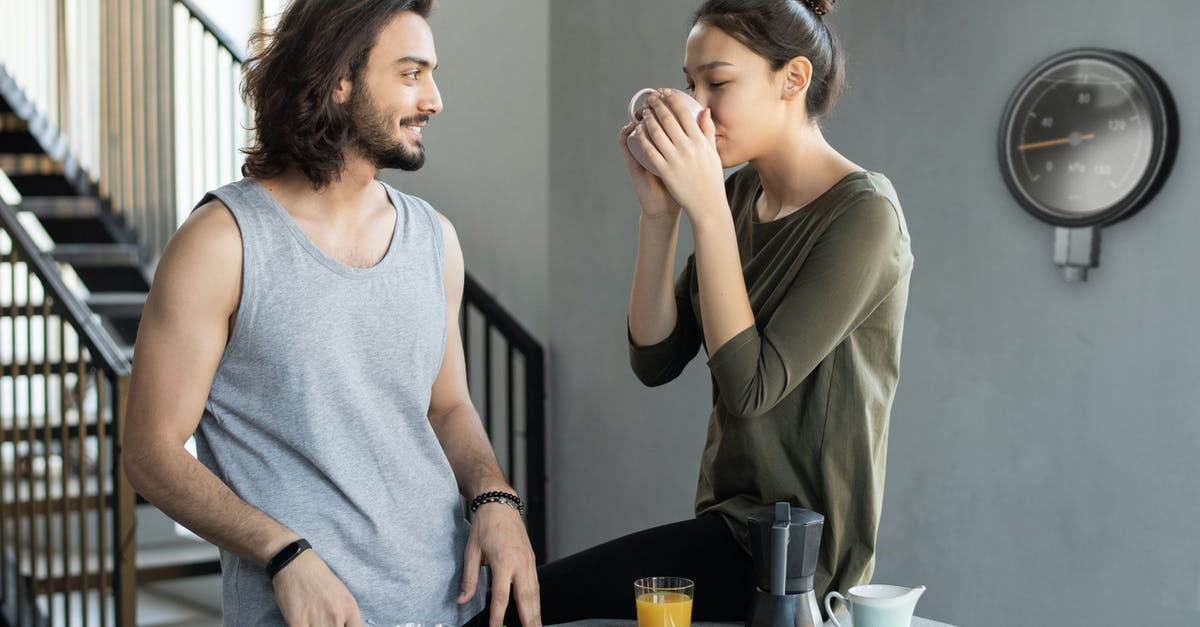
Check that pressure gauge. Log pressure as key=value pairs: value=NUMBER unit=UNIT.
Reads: value=20 unit=kPa
